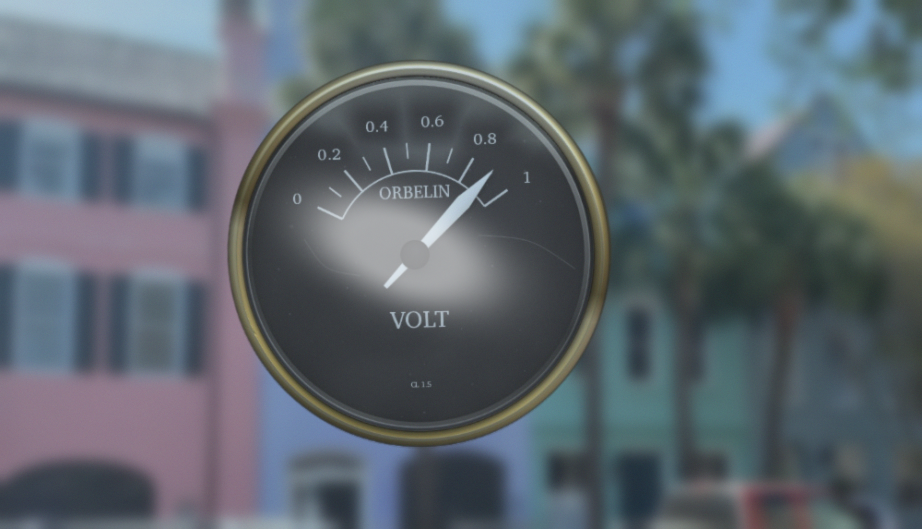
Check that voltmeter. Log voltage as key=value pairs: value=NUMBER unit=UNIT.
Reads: value=0.9 unit=V
